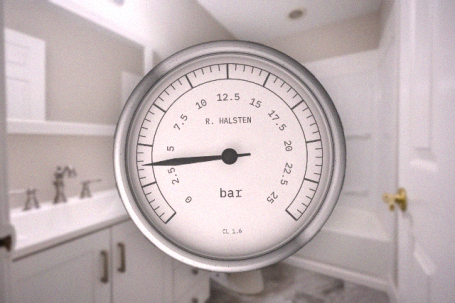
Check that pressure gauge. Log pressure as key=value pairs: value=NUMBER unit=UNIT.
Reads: value=3.75 unit=bar
